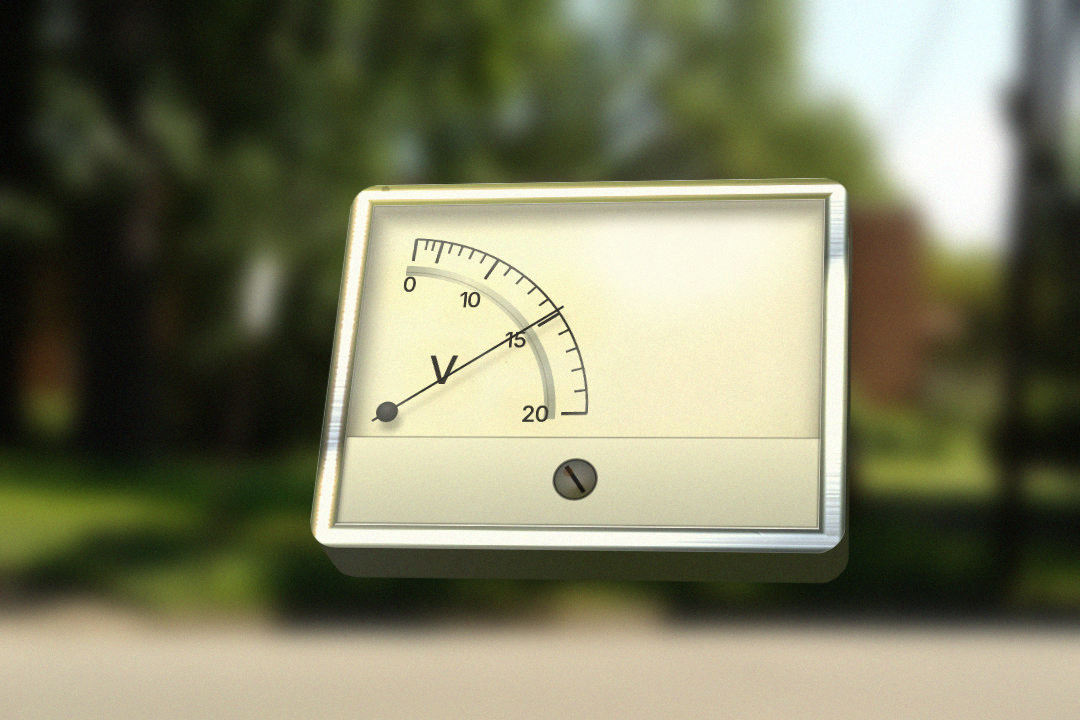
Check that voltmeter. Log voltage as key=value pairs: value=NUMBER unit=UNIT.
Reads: value=15 unit=V
